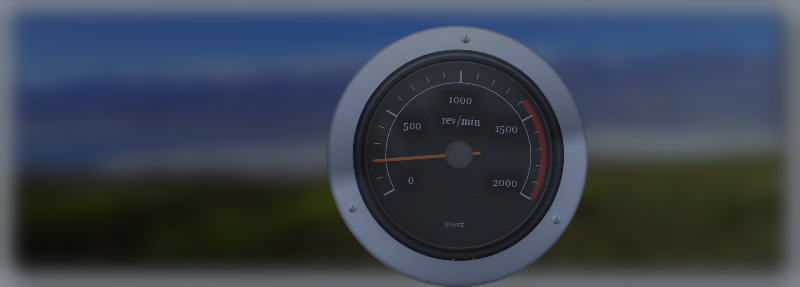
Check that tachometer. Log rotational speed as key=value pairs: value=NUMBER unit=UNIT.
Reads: value=200 unit=rpm
